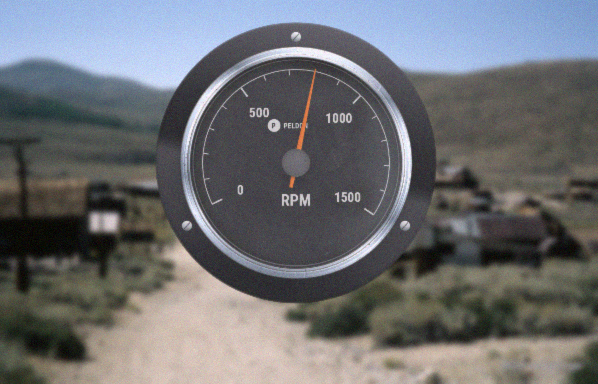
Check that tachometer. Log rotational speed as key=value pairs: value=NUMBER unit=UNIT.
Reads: value=800 unit=rpm
